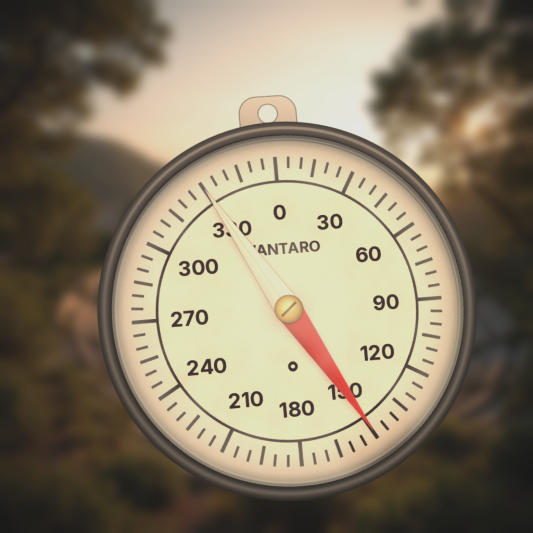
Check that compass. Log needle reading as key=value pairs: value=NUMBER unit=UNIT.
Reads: value=150 unit=°
